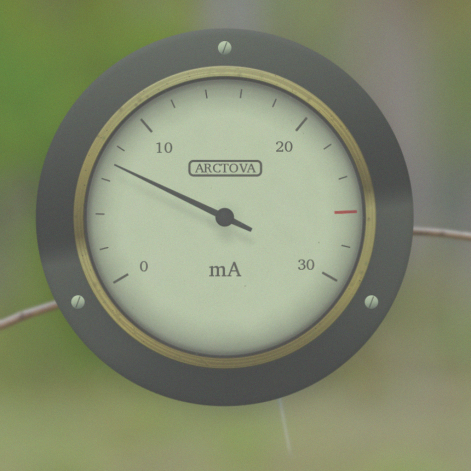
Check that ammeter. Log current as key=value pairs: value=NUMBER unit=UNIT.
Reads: value=7 unit=mA
